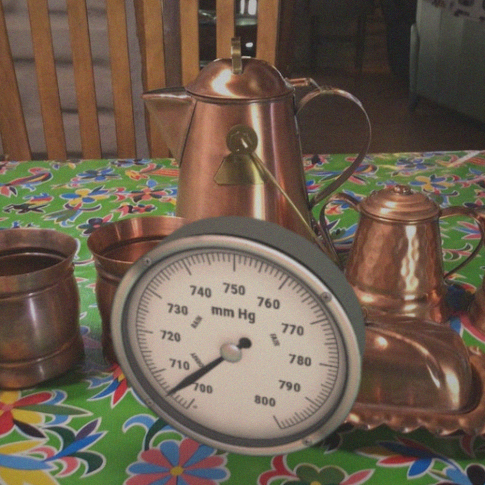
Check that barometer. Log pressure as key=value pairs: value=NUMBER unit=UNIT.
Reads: value=705 unit=mmHg
